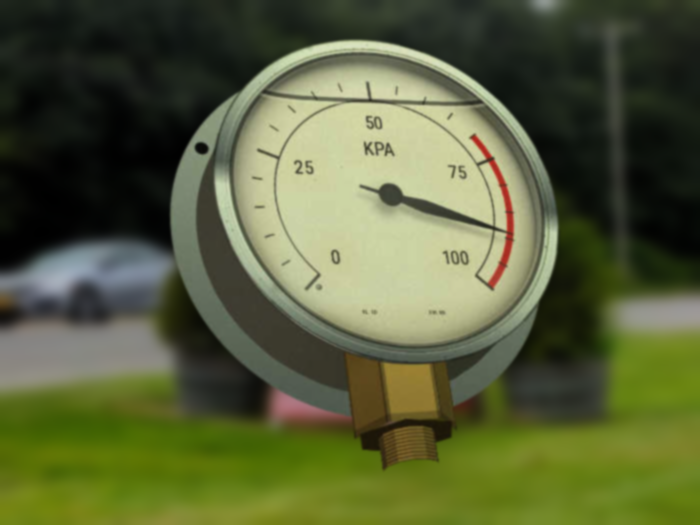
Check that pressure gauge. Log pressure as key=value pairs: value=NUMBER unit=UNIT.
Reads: value=90 unit=kPa
